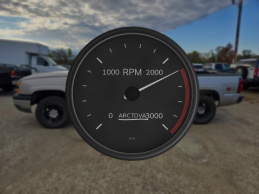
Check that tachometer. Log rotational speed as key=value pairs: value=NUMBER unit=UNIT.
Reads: value=2200 unit=rpm
